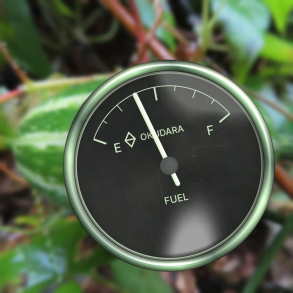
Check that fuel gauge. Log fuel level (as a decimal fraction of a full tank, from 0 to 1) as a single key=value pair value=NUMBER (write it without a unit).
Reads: value=0.375
